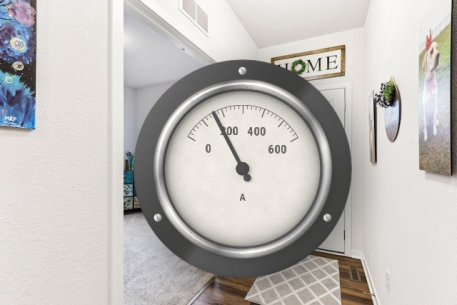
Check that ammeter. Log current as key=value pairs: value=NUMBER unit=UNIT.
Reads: value=160 unit=A
